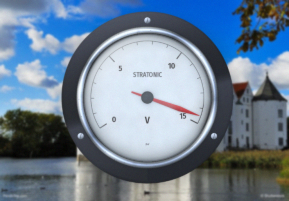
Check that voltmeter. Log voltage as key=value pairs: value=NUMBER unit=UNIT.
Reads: value=14.5 unit=V
